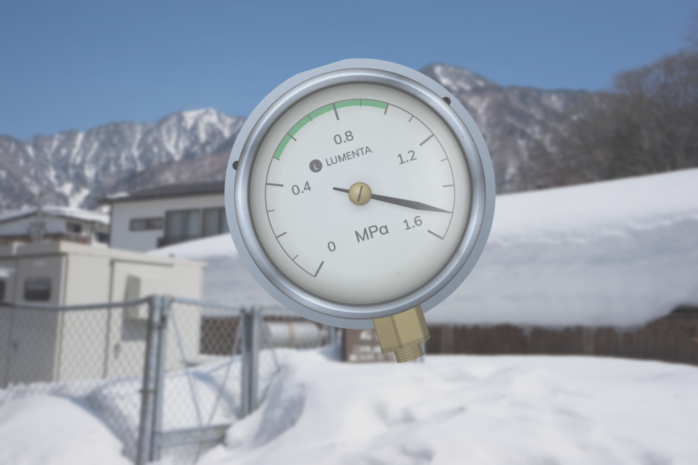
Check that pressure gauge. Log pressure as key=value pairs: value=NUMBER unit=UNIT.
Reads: value=1.5 unit=MPa
